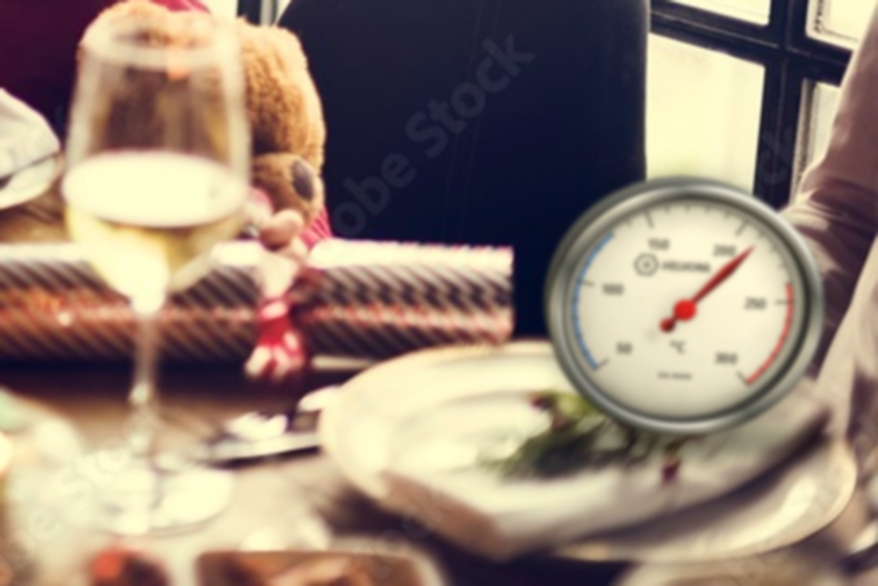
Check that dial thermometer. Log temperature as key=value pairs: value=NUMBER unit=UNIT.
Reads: value=210 unit=°C
